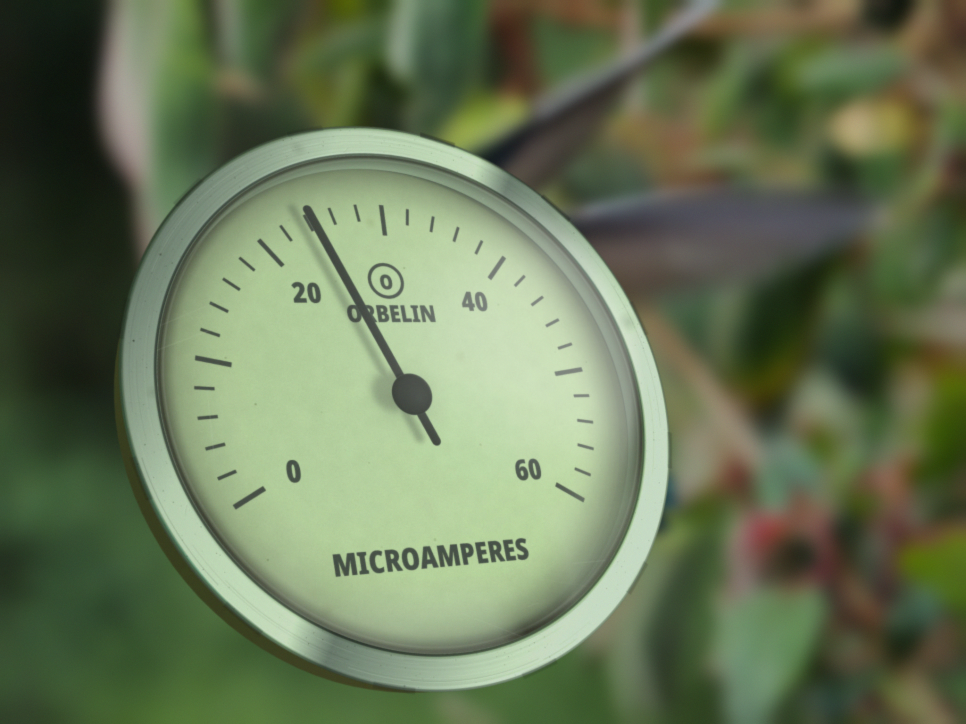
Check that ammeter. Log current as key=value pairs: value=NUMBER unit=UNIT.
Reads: value=24 unit=µA
